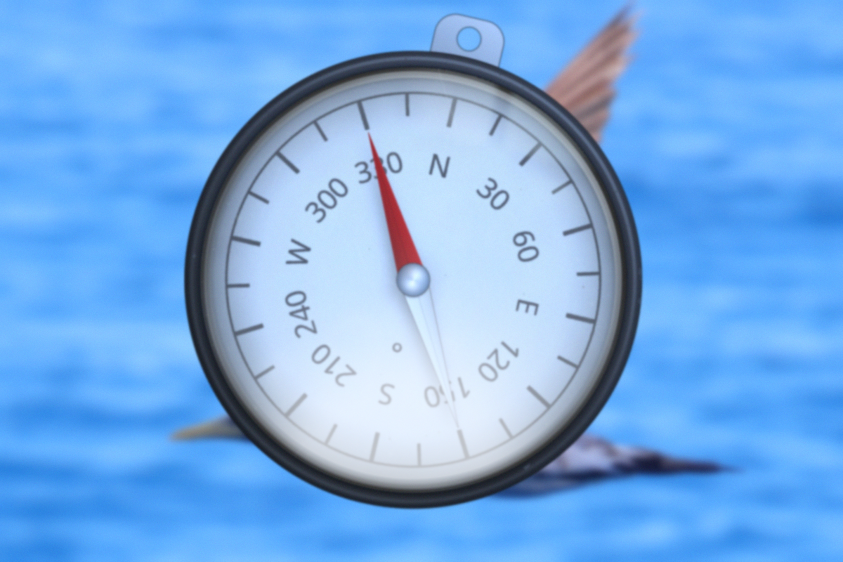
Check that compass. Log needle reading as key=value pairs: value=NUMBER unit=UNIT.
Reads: value=330 unit=°
